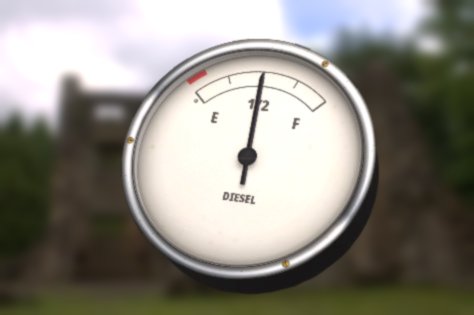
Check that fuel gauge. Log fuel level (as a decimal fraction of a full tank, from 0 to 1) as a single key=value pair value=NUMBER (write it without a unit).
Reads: value=0.5
